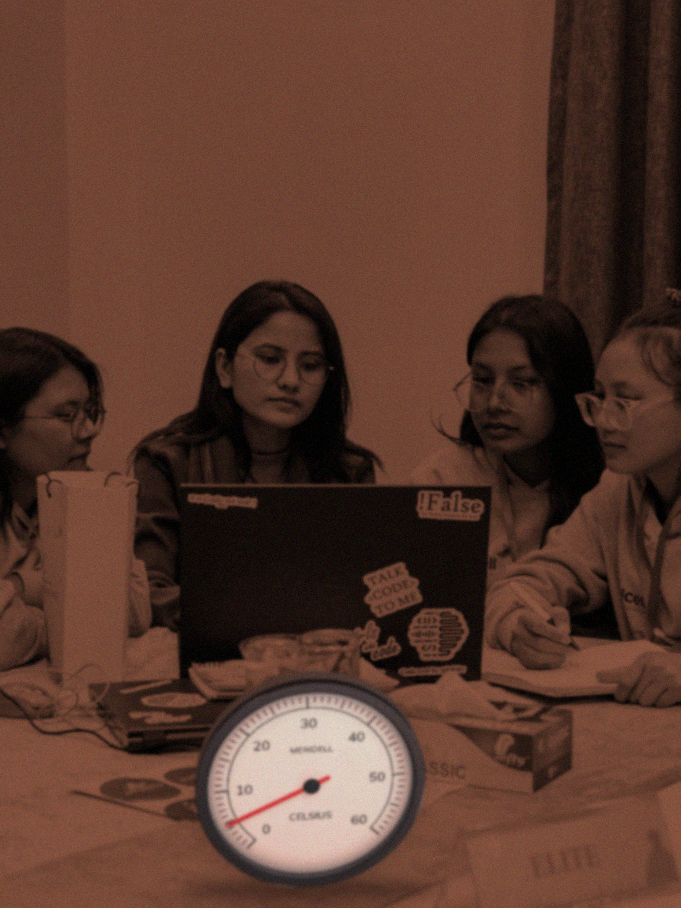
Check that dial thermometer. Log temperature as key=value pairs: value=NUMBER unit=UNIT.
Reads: value=5 unit=°C
